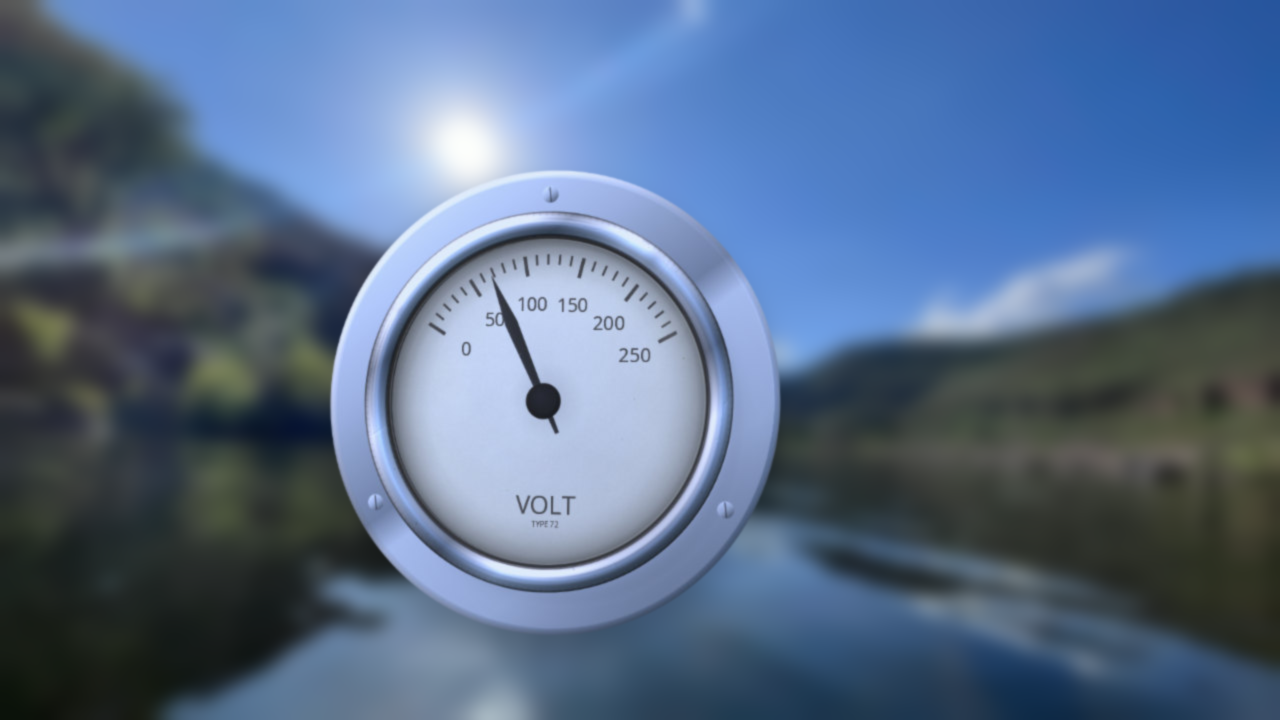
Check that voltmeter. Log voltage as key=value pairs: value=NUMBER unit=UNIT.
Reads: value=70 unit=V
